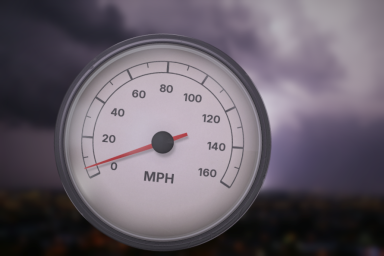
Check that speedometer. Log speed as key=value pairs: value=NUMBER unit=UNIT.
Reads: value=5 unit=mph
